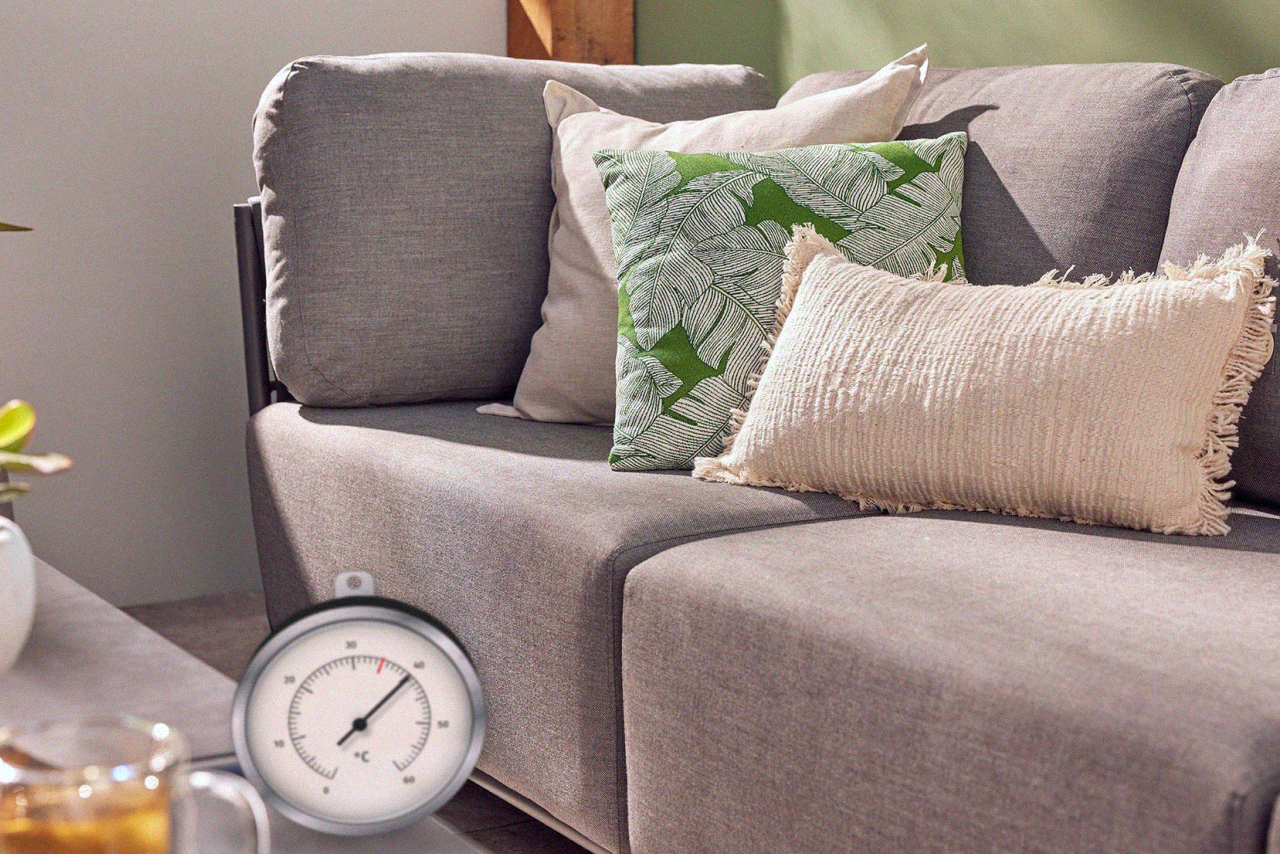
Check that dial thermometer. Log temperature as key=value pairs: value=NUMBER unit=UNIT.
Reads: value=40 unit=°C
